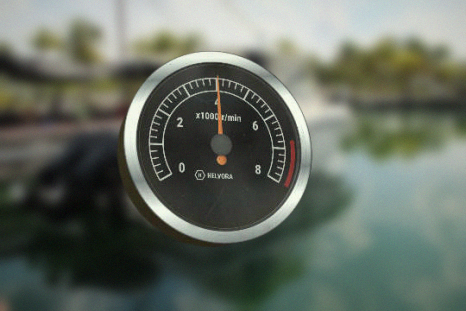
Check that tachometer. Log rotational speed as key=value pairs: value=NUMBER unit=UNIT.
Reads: value=4000 unit=rpm
